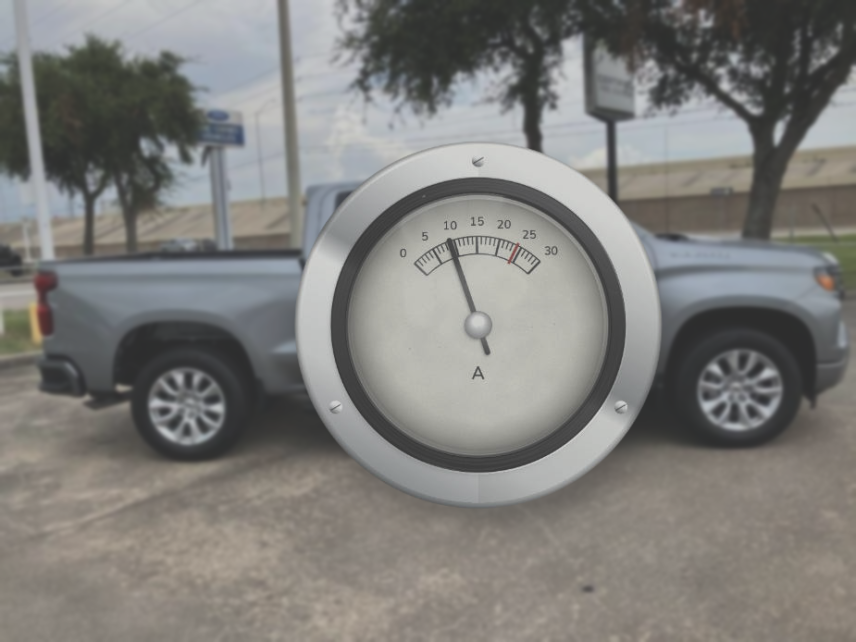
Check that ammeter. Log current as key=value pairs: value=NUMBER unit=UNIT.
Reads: value=9 unit=A
